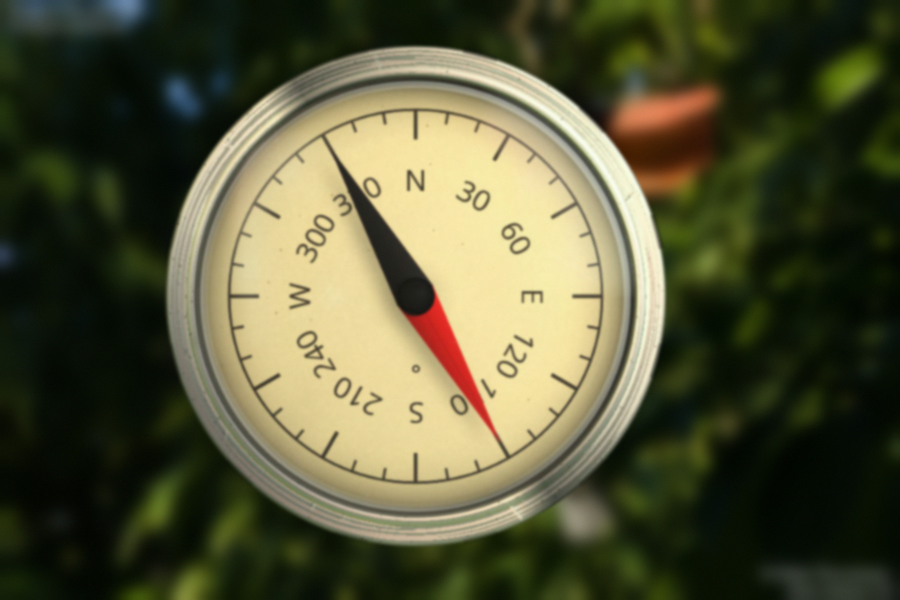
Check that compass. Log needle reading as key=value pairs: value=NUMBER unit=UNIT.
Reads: value=150 unit=°
